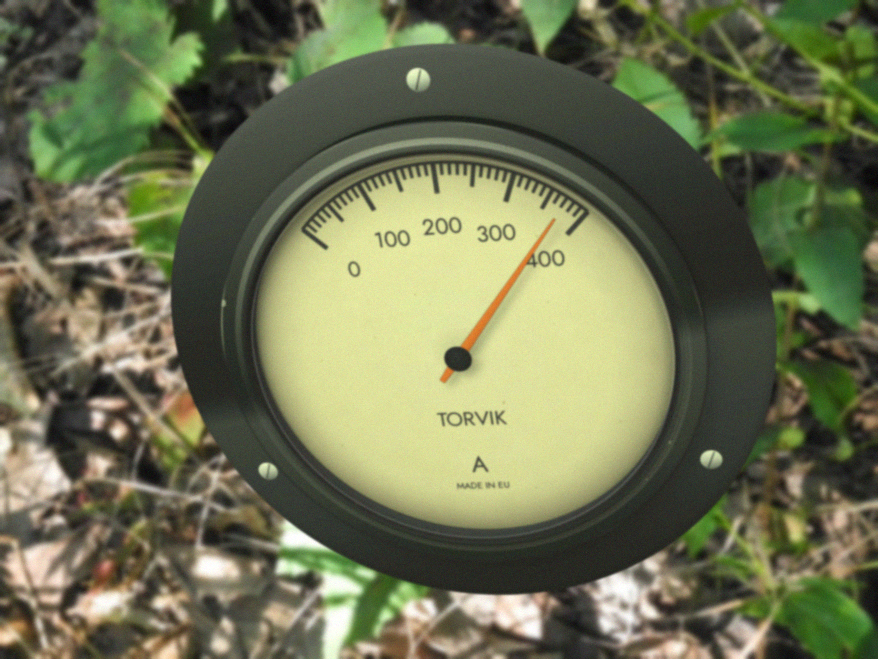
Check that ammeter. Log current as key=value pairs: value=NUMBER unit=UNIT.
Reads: value=370 unit=A
